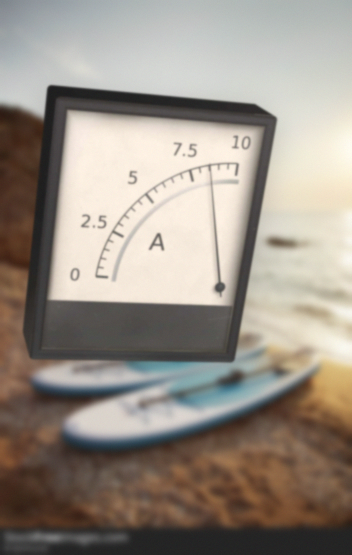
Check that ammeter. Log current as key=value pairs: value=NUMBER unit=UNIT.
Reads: value=8.5 unit=A
